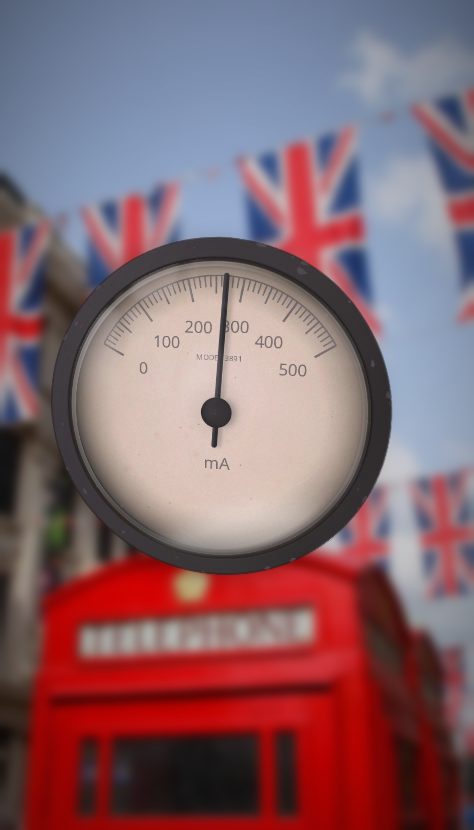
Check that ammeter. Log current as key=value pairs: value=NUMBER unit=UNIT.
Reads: value=270 unit=mA
